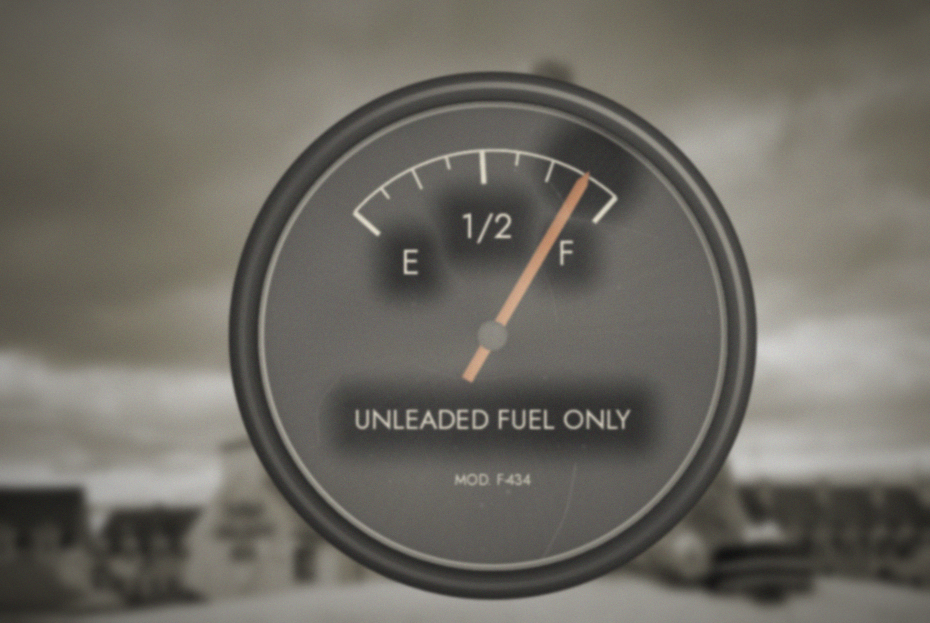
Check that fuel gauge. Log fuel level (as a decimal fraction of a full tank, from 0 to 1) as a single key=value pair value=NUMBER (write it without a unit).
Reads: value=0.875
